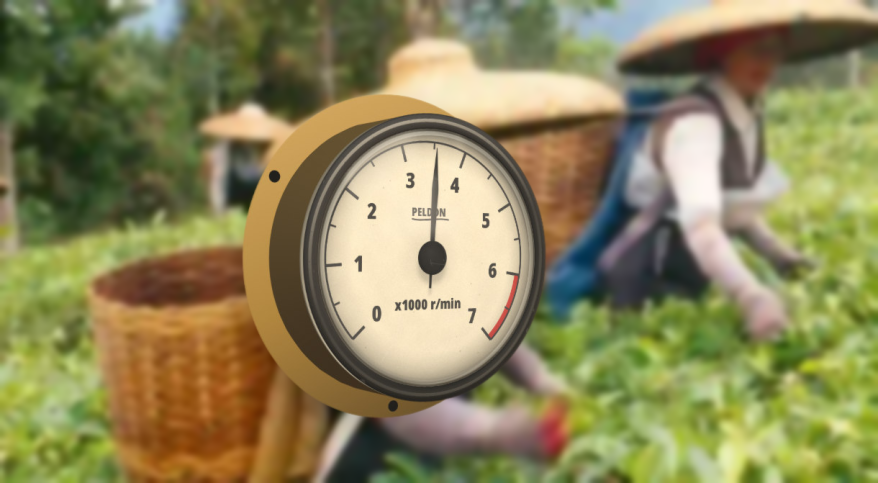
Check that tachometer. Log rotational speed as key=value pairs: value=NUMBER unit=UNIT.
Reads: value=3500 unit=rpm
